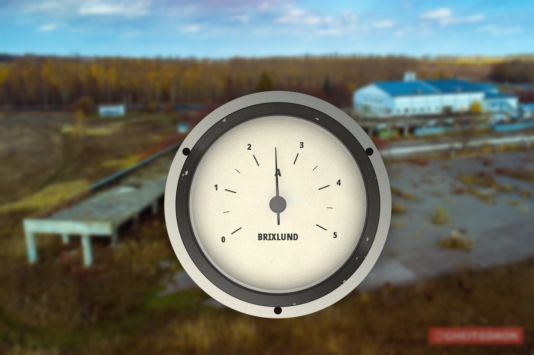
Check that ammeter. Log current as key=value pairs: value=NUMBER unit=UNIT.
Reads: value=2.5 unit=A
